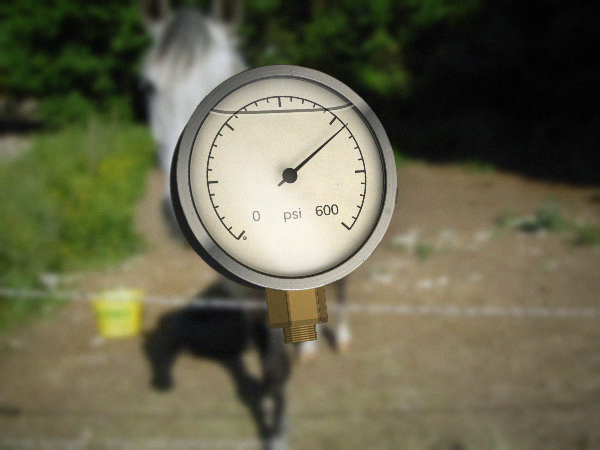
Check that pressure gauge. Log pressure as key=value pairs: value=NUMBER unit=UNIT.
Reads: value=420 unit=psi
